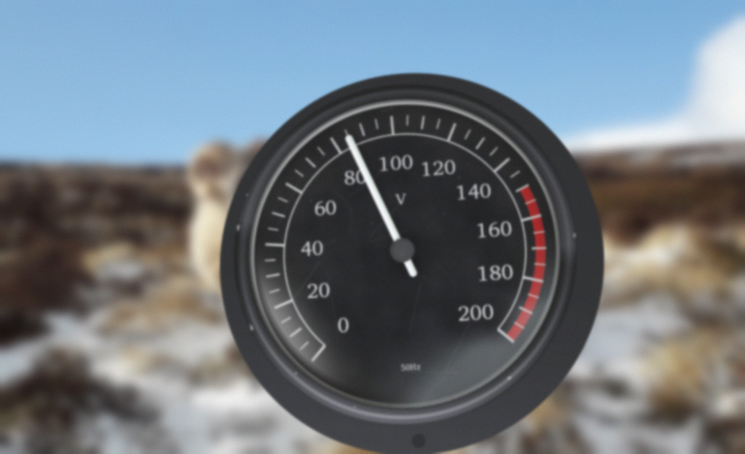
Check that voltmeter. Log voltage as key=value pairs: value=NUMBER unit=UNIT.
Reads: value=85 unit=V
